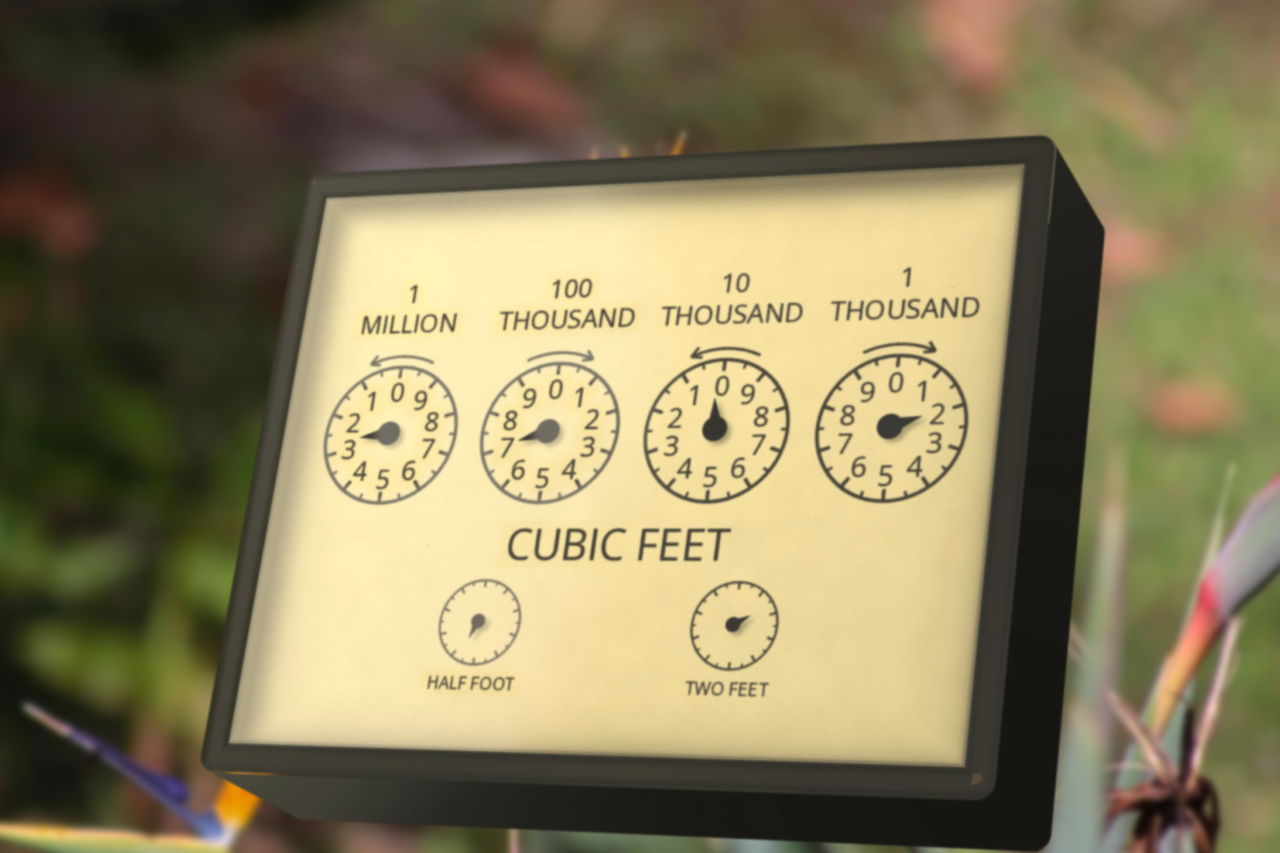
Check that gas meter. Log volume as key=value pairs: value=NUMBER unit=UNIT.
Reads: value=270200 unit=ft³
